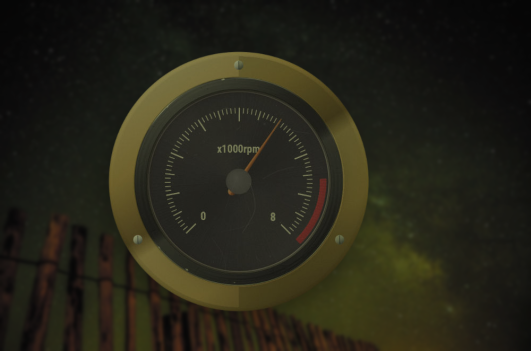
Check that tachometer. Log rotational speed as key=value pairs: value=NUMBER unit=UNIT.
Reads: value=5000 unit=rpm
